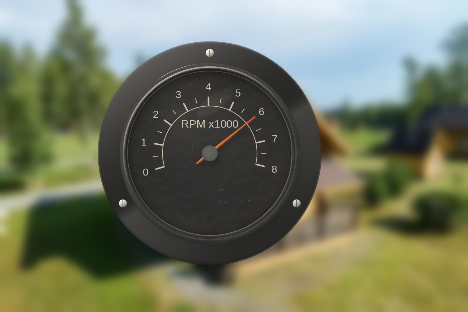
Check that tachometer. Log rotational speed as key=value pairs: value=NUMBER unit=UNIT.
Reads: value=6000 unit=rpm
